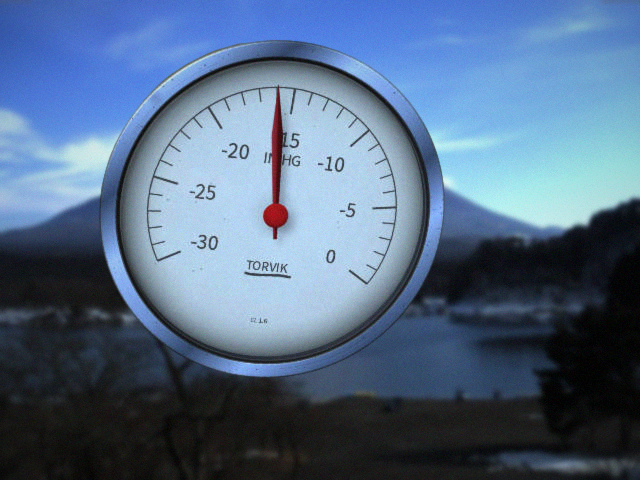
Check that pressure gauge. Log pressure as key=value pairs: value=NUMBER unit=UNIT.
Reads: value=-16 unit=inHg
